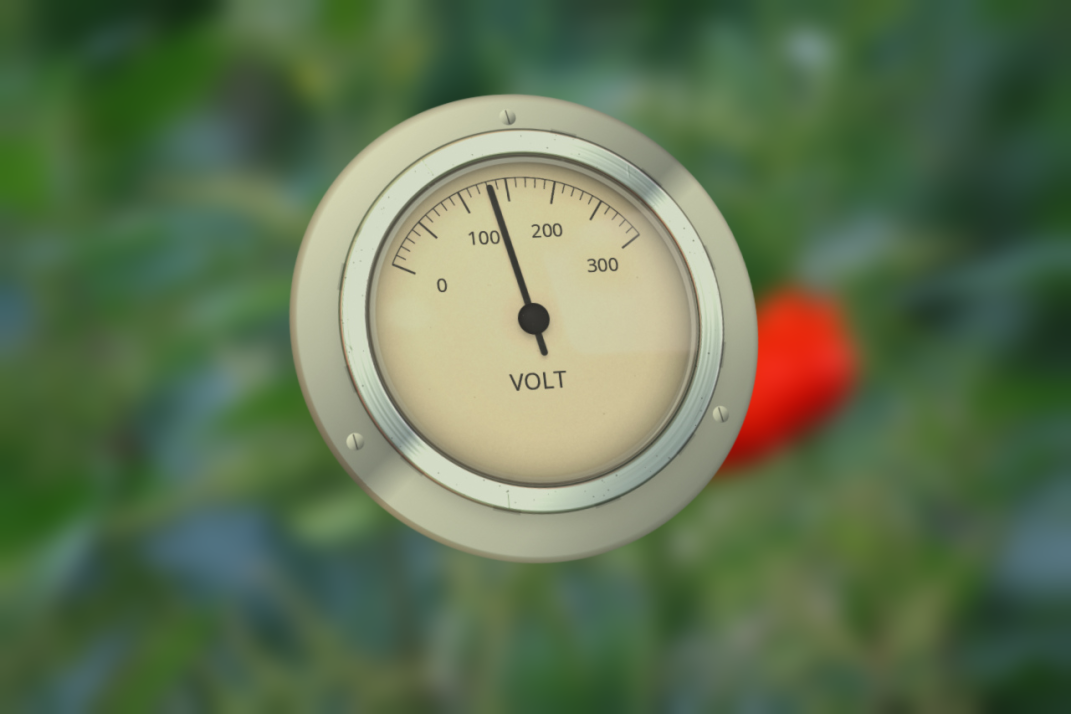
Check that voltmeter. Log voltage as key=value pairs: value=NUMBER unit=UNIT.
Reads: value=130 unit=V
